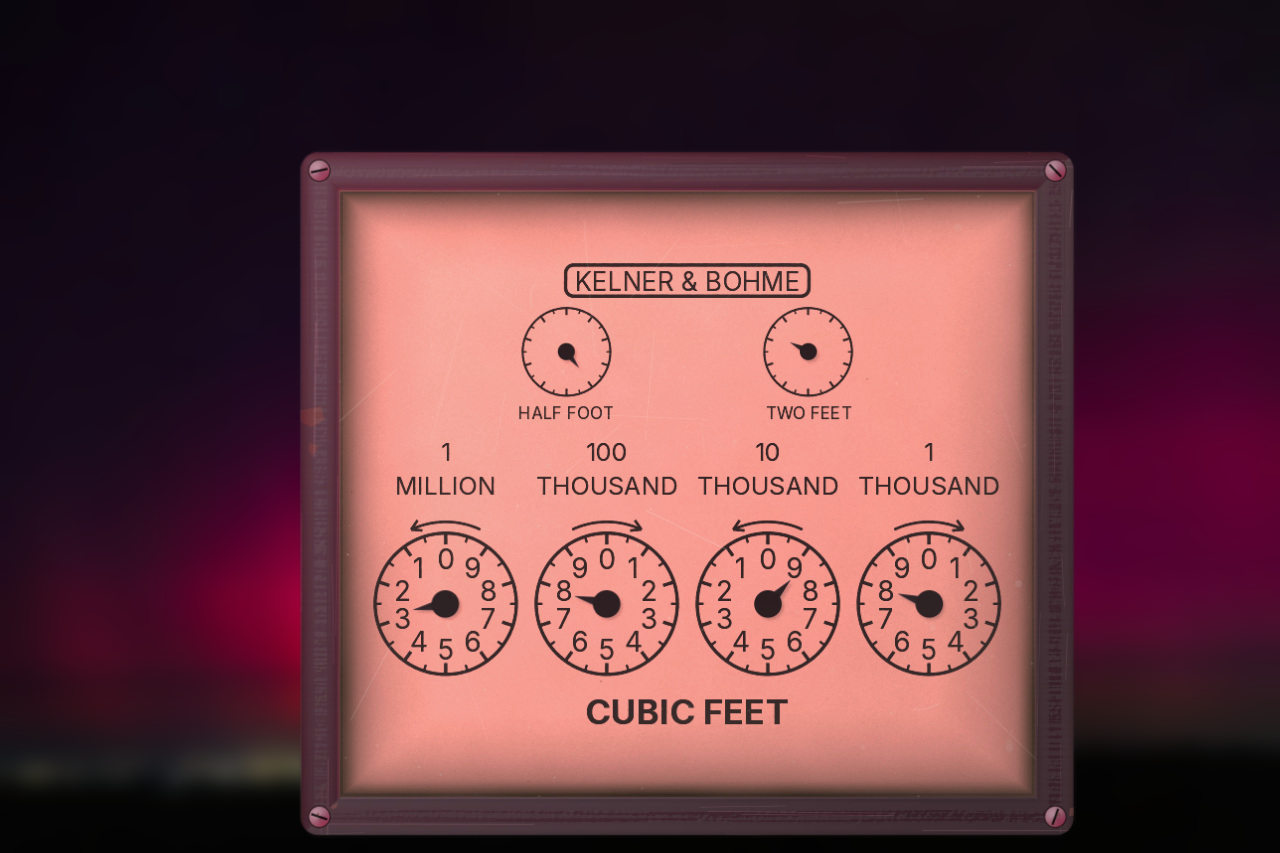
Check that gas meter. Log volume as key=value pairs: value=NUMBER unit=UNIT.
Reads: value=278800 unit=ft³
